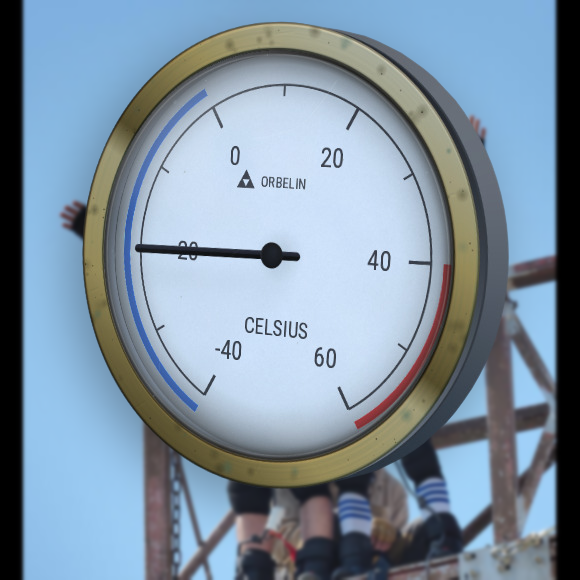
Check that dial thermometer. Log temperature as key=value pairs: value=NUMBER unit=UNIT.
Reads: value=-20 unit=°C
